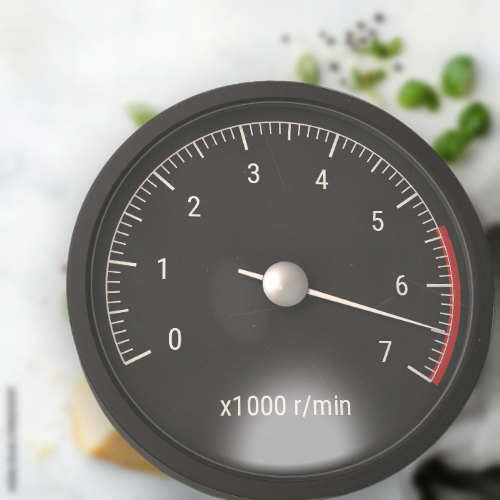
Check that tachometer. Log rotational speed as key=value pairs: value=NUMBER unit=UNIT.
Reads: value=6500 unit=rpm
